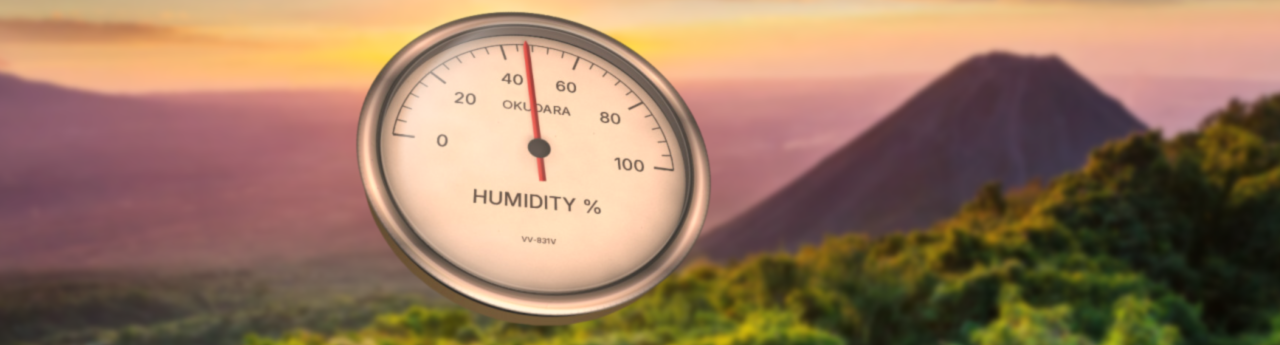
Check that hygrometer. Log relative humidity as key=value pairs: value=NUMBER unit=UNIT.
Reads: value=46 unit=%
